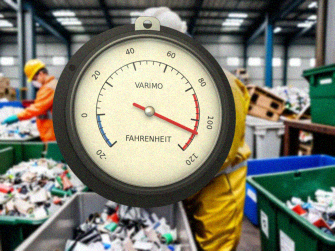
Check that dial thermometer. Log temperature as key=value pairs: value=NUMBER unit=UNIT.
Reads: value=108 unit=°F
